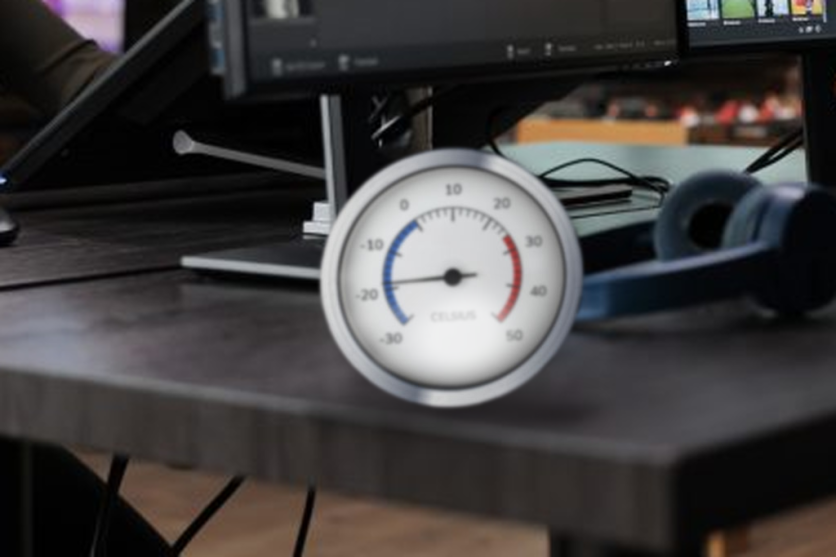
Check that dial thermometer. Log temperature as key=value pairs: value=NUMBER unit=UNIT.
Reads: value=-18 unit=°C
